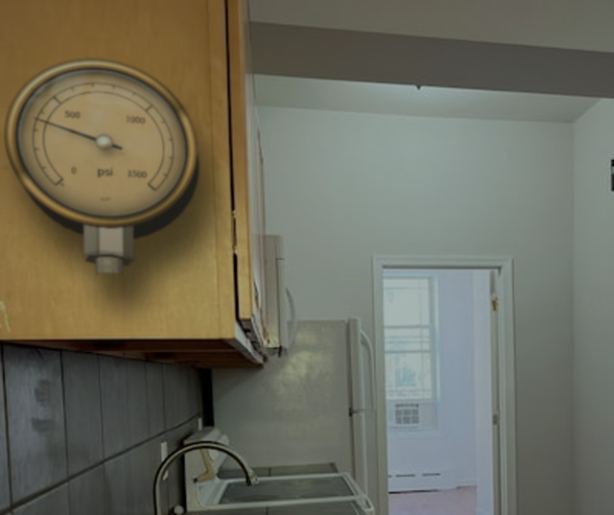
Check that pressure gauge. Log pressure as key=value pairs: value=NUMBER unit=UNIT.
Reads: value=350 unit=psi
